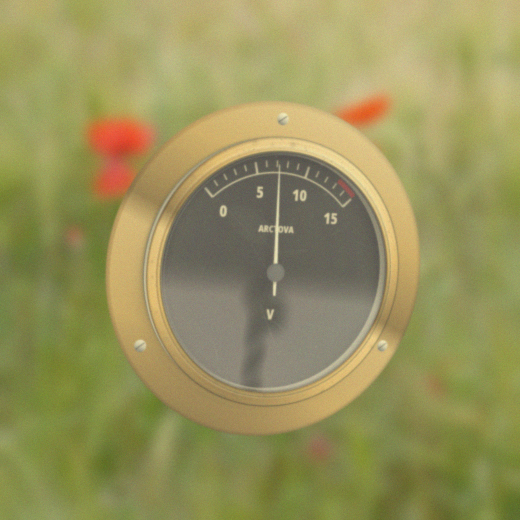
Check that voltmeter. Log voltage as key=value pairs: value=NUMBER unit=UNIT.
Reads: value=7 unit=V
